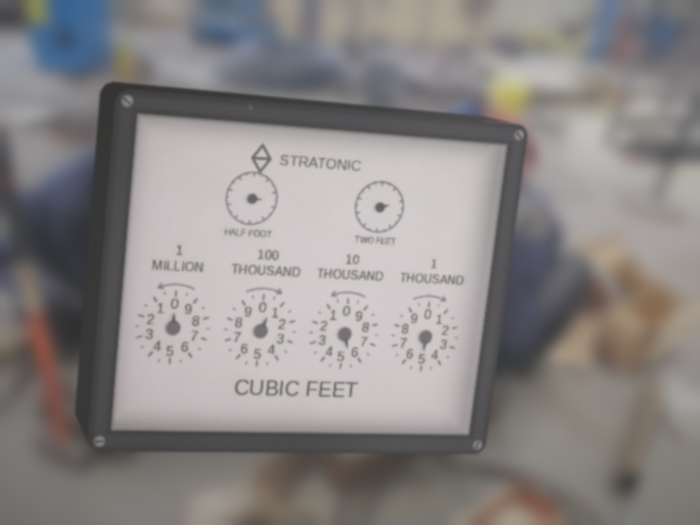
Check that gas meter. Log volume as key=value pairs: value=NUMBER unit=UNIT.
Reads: value=5500 unit=ft³
